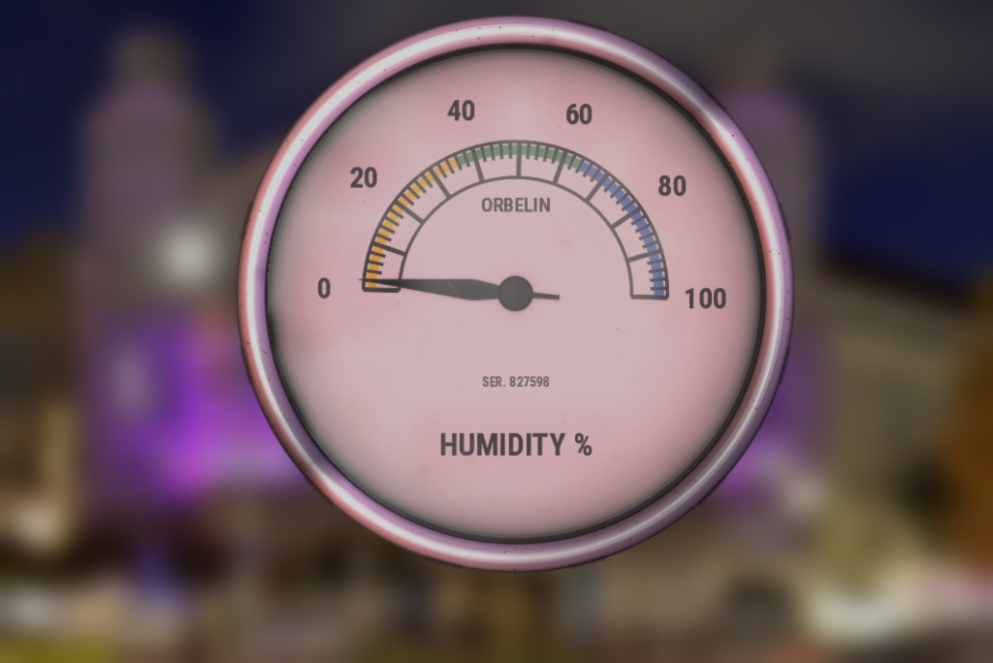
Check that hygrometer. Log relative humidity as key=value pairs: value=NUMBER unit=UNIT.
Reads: value=2 unit=%
